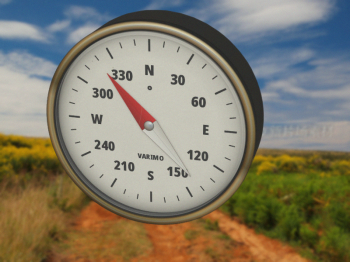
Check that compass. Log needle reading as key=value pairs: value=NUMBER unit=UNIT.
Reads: value=320 unit=°
